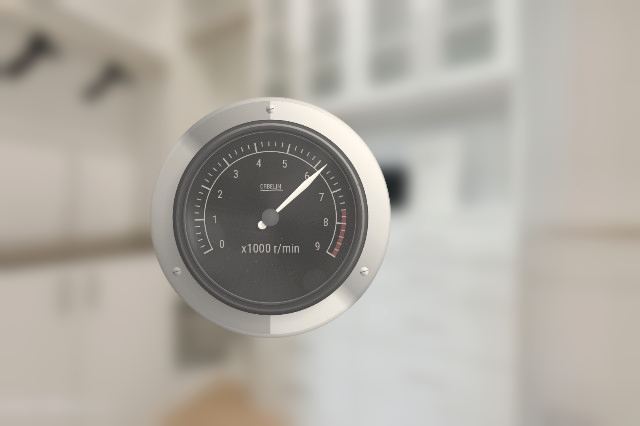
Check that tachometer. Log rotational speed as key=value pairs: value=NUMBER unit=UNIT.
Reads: value=6200 unit=rpm
